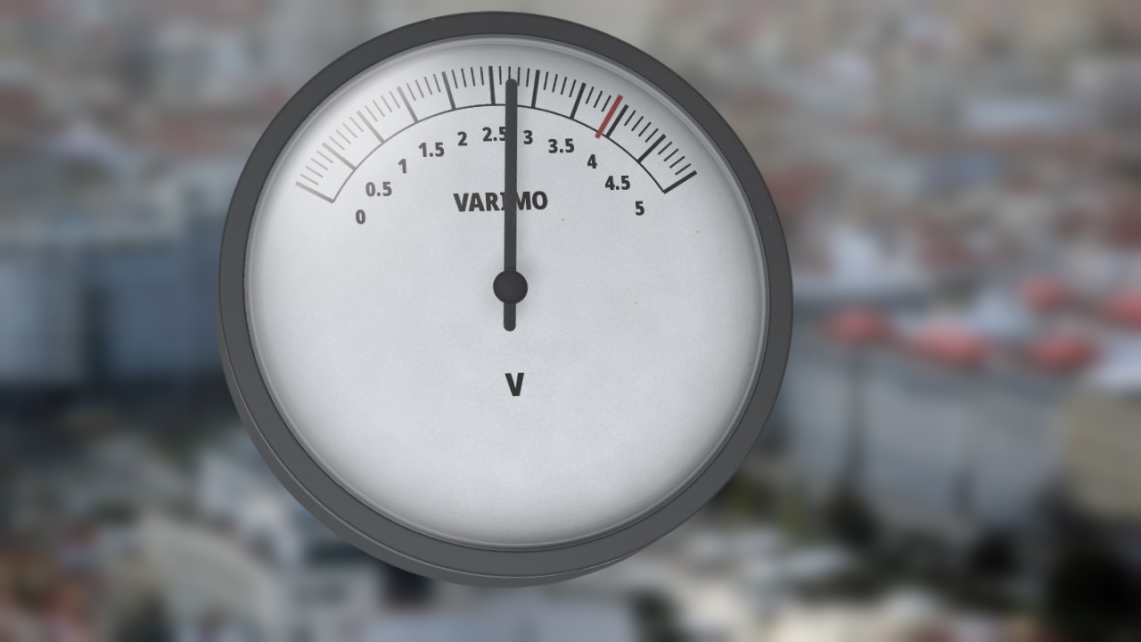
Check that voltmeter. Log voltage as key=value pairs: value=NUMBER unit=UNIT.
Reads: value=2.7 unit=V
